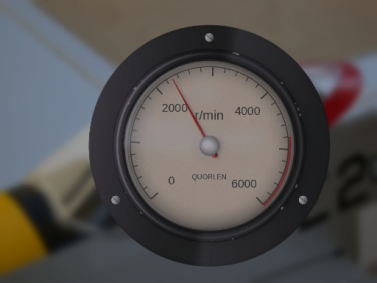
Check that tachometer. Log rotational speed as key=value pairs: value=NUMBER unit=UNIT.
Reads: value=2300 unit=rpm
